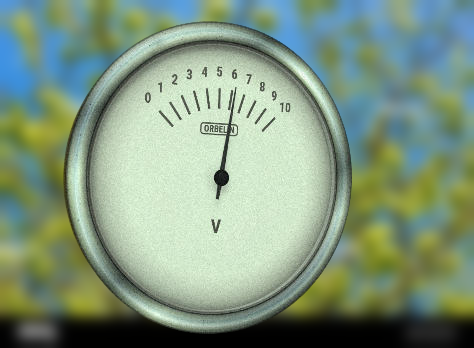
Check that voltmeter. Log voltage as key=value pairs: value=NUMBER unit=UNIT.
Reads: value=6 unit=V
